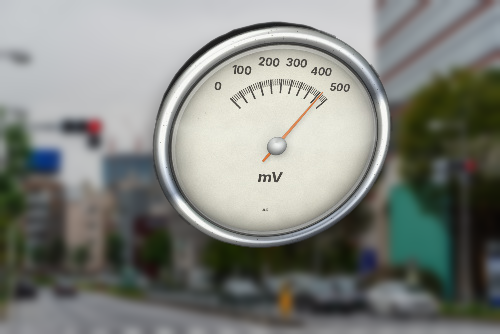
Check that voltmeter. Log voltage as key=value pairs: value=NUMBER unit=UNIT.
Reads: value=450 unit=mV
